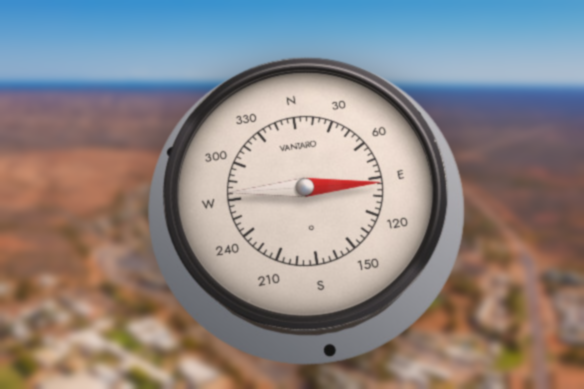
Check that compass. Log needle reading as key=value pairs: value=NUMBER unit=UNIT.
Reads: value=95 unit=°
